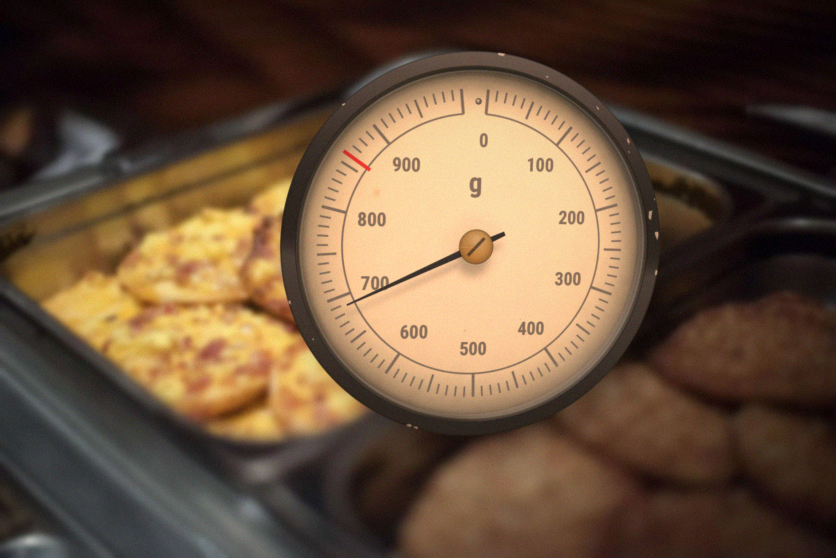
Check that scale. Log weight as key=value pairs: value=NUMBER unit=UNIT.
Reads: value=690 unit=g
